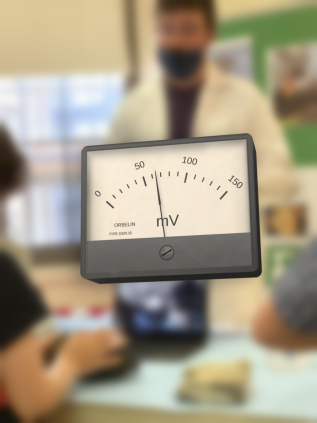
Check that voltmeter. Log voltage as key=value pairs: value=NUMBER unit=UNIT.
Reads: value=65 unit=mV
